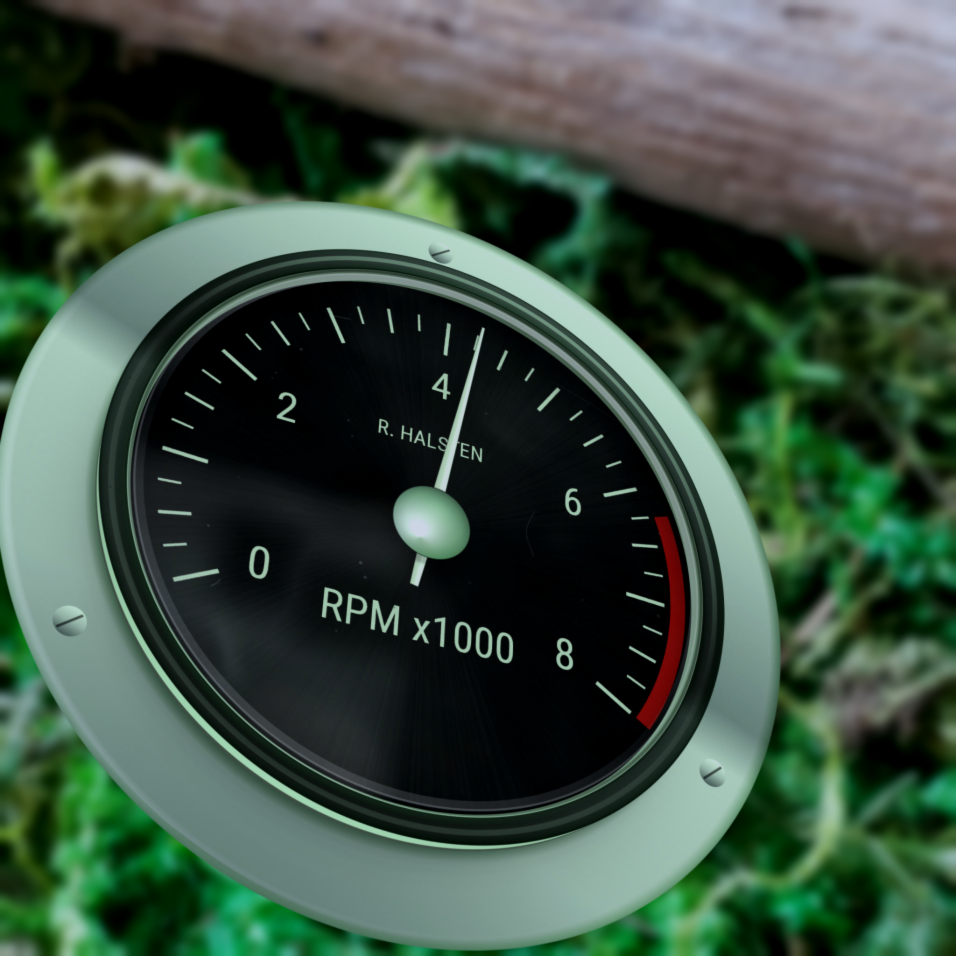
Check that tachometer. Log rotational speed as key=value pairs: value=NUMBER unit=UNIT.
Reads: value=4250 unit=rpm
